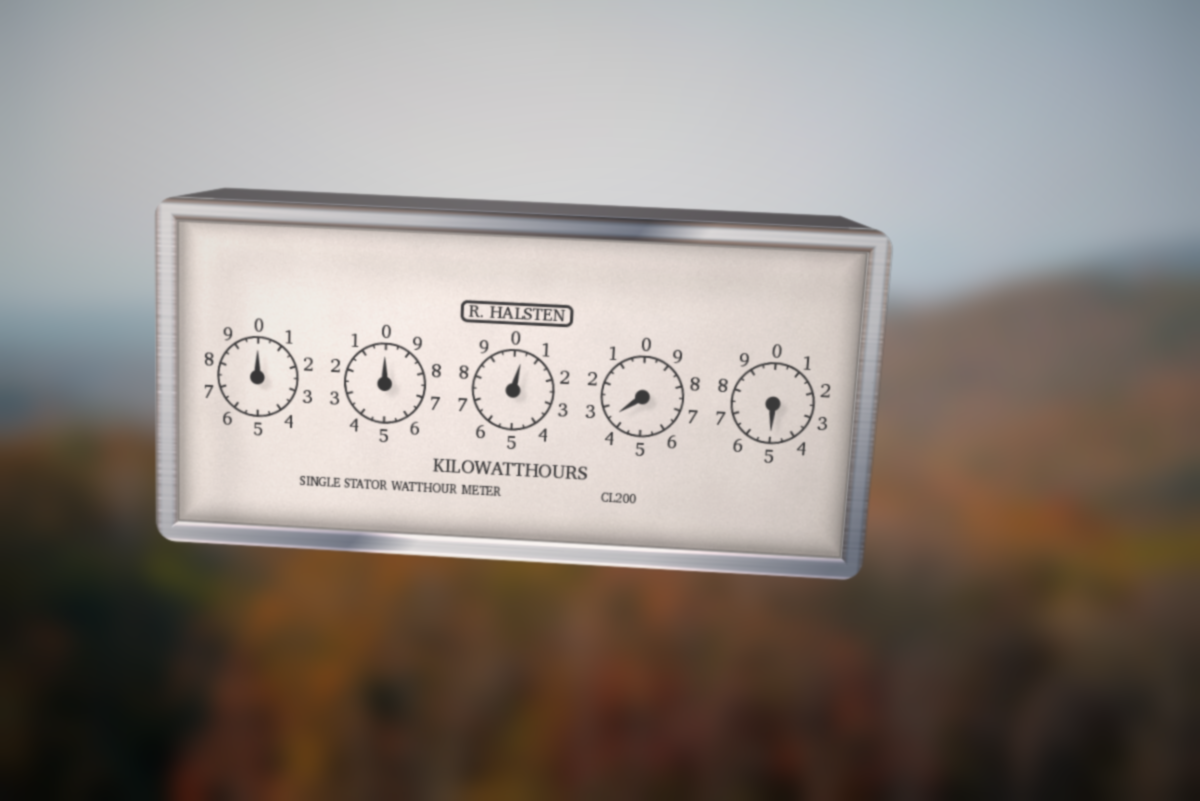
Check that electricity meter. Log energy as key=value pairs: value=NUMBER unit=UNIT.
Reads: value=35 unit=kWh
